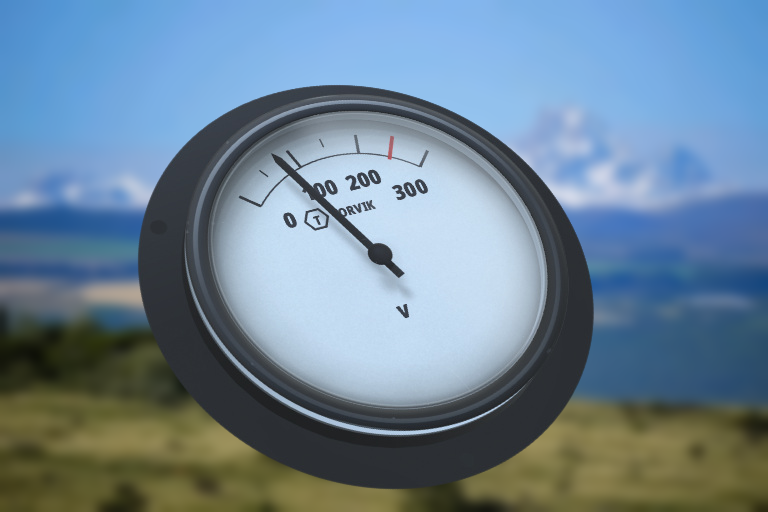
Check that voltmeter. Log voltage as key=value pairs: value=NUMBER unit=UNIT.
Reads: value=75 unit=V
